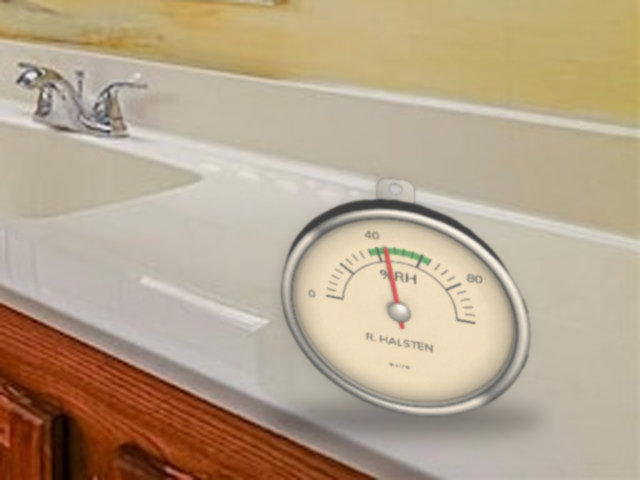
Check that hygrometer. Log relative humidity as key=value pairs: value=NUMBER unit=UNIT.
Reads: value=44 unit=%
